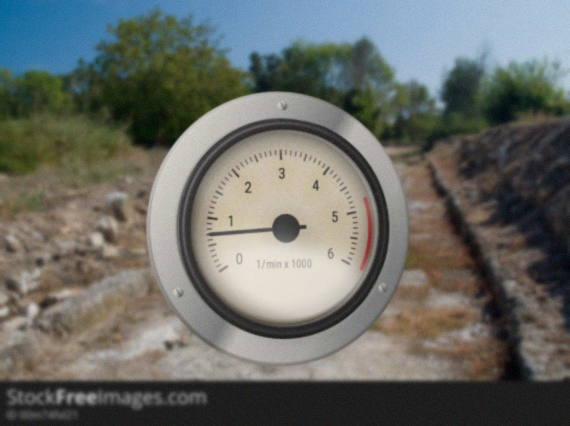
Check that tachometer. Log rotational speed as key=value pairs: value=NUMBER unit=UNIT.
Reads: value=700 unit=rpm
